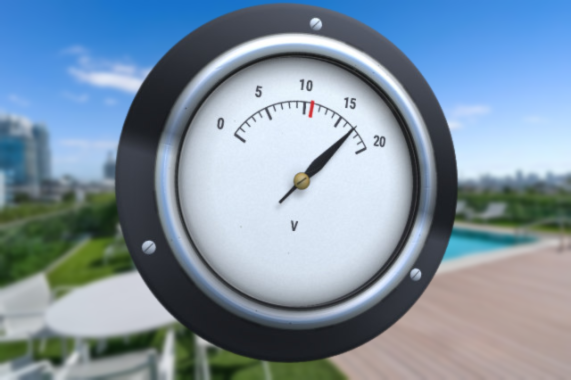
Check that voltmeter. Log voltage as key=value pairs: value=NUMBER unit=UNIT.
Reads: value=17 unit=V
